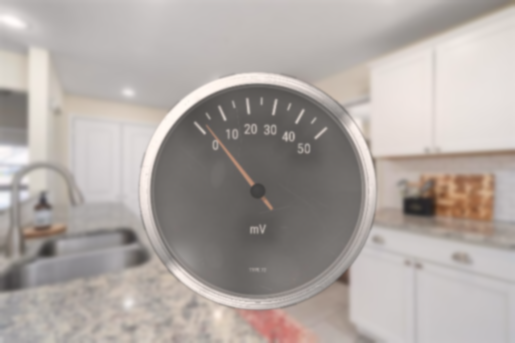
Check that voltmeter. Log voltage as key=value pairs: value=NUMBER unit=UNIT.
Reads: value=2.5 unit=mV
